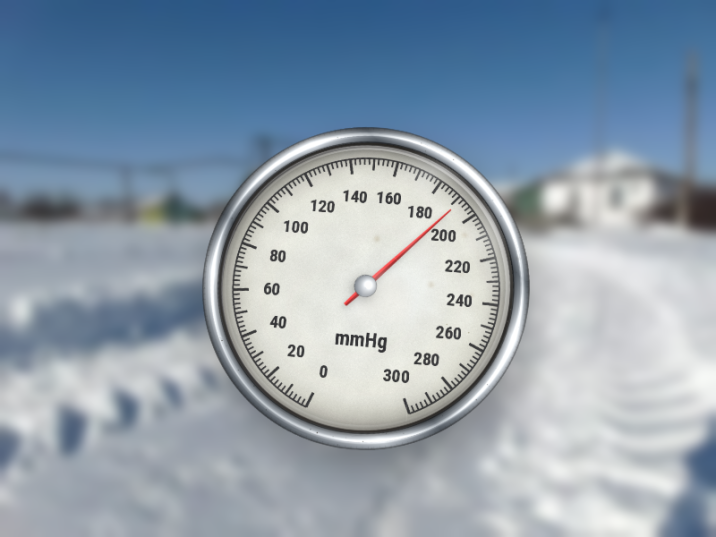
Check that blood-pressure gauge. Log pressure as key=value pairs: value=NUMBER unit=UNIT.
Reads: value=192 unit=mmHg
